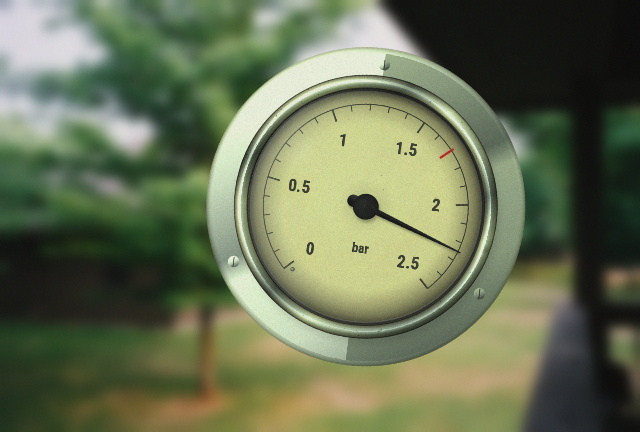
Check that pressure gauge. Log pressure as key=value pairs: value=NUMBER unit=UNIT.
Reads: value=2.25 unit=bar
